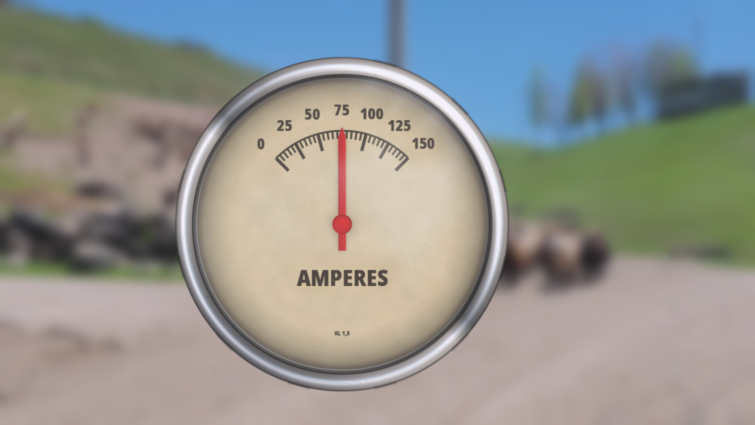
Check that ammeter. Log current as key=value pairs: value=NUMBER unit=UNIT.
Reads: value=75 unit=A
